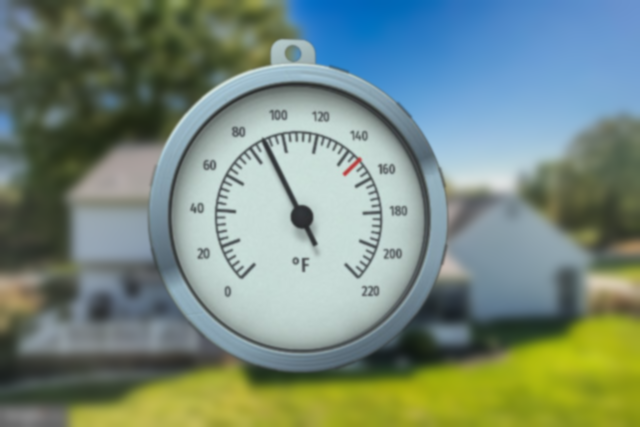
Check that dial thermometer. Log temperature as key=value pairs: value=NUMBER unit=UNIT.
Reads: value=88 unit=°F
